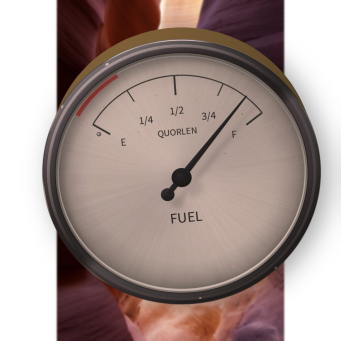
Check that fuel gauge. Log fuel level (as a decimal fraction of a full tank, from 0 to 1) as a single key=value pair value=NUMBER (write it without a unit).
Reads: value=0.875
